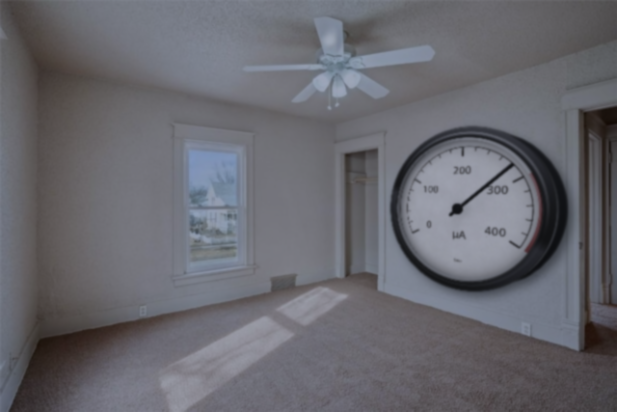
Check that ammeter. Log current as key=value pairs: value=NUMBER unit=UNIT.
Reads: value=280 unit=µA
